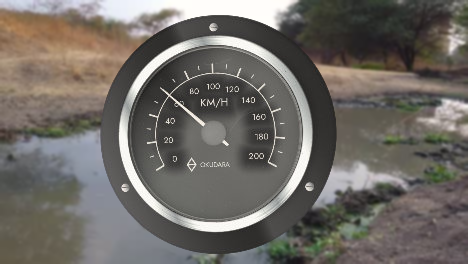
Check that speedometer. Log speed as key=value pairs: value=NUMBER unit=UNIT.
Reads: value=60 unit=km/h
